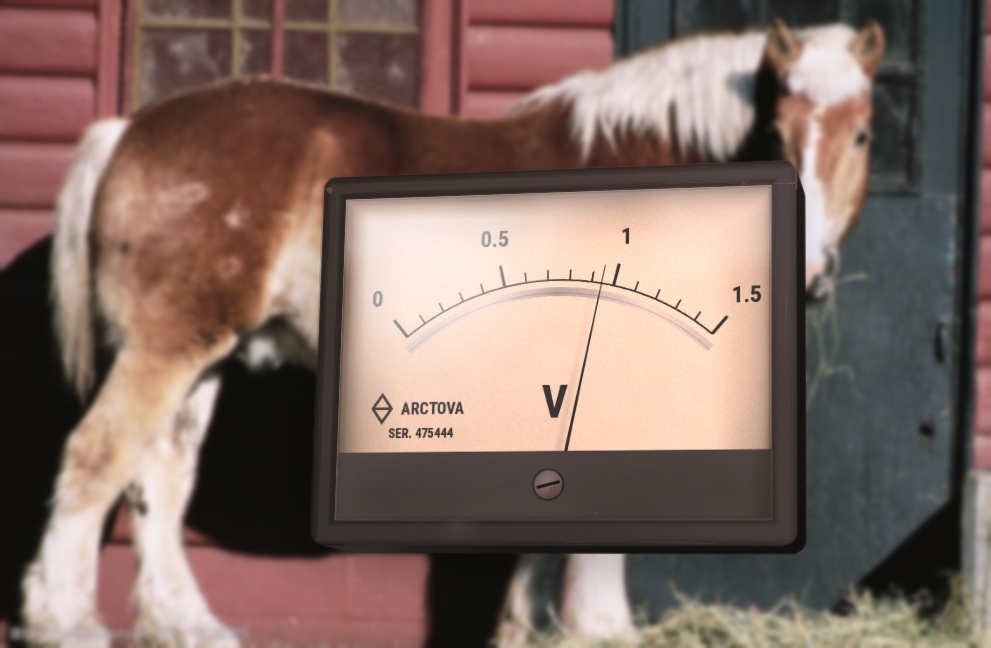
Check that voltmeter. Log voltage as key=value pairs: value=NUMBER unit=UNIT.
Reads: value=0.95 unit=V
